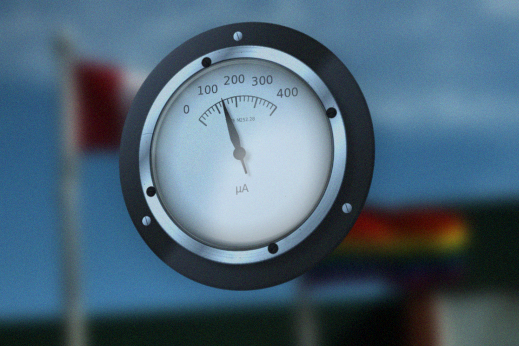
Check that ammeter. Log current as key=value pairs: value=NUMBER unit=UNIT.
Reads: value=140 unit=µA
